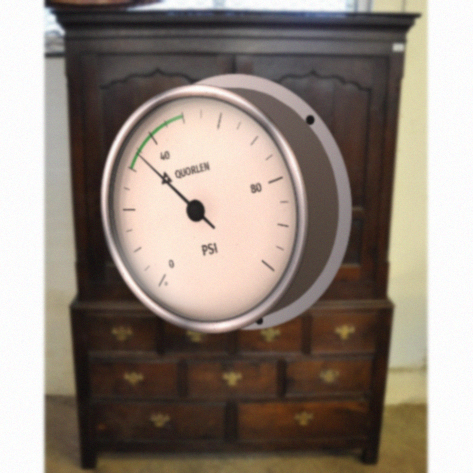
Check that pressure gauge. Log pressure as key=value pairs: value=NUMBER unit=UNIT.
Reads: value=35 unit=psi
